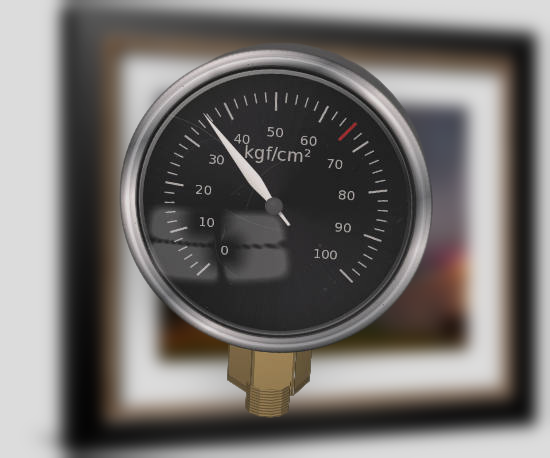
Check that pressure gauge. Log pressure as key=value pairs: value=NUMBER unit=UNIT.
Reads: value=36 unit=kg/cm²
